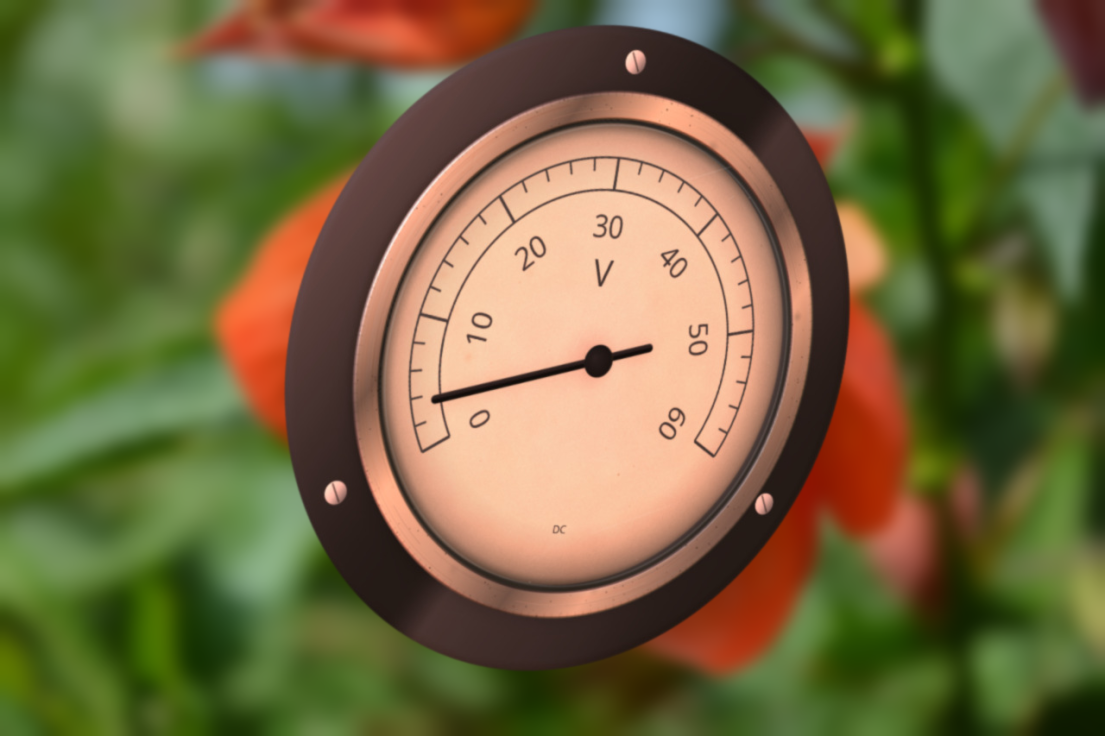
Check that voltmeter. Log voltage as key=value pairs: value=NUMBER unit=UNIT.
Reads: value=4 unit=V
